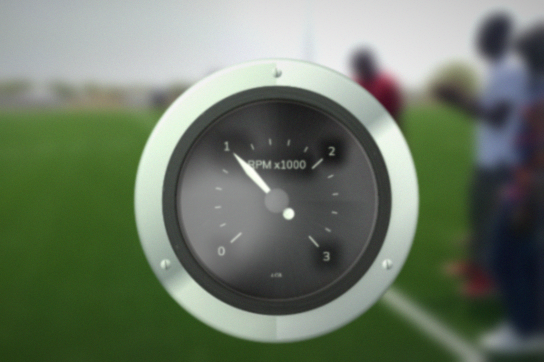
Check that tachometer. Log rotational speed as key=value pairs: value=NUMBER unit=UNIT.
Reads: value=1000 unit=rpm
